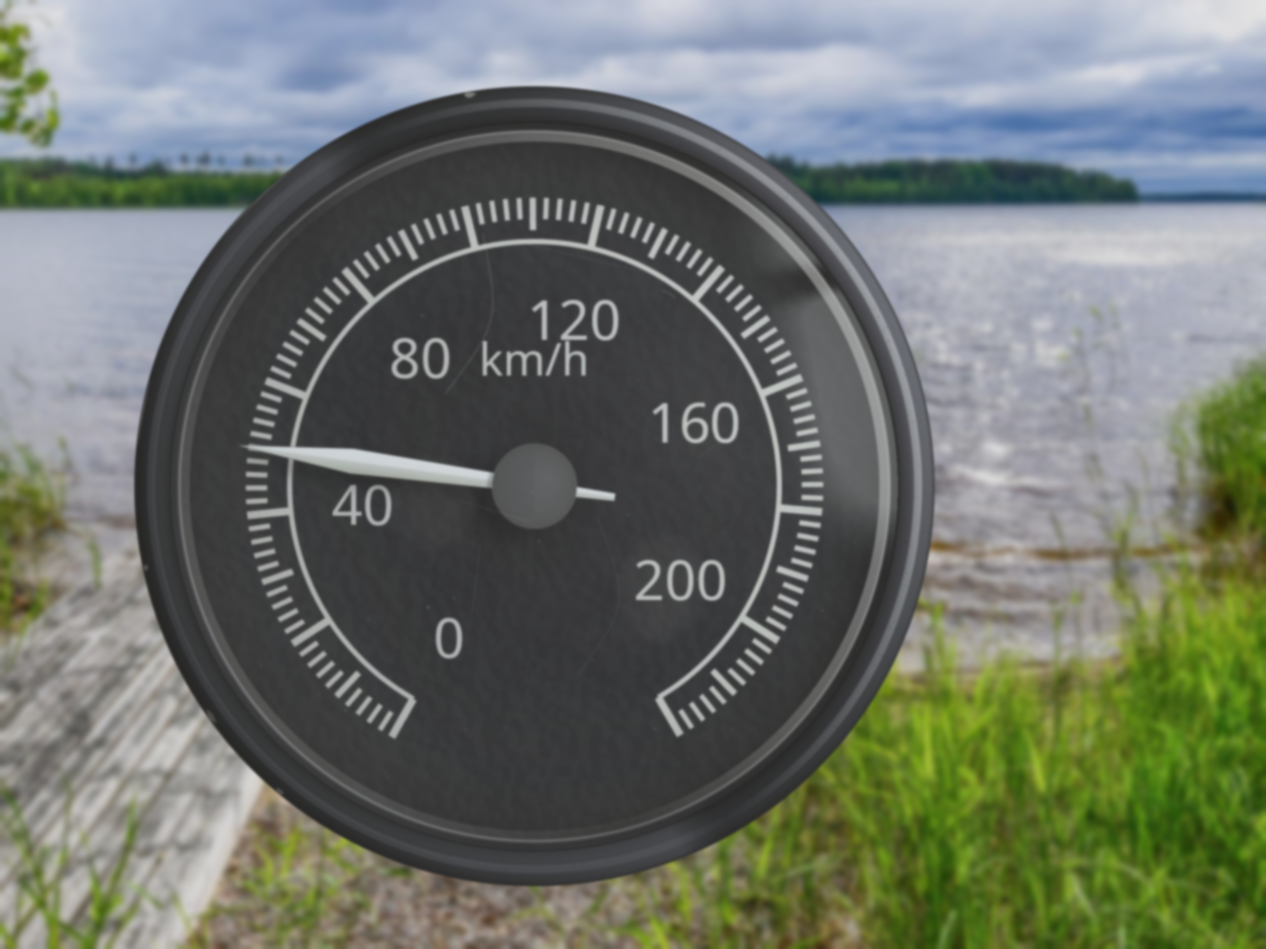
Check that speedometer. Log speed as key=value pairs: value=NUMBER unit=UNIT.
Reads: value=50 unit=km/h
